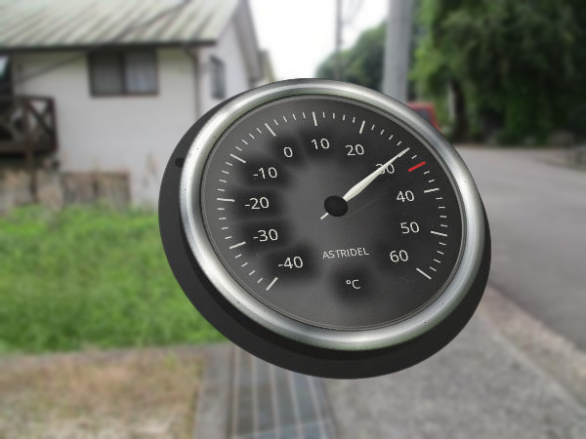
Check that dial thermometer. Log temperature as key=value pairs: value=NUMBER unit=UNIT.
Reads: value=30 unit=°C
